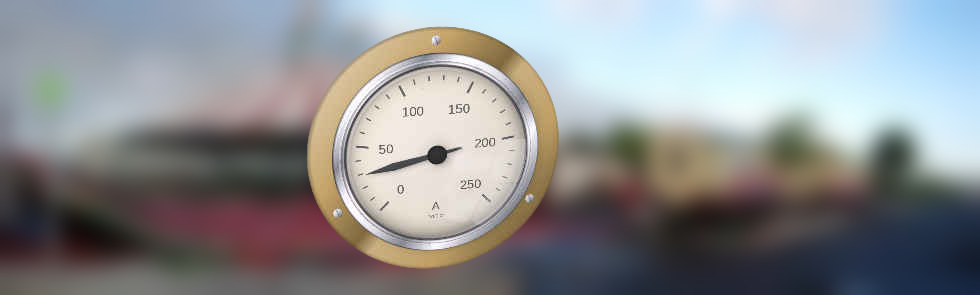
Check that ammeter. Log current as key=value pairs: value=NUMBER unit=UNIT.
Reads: value=30 unit=A
